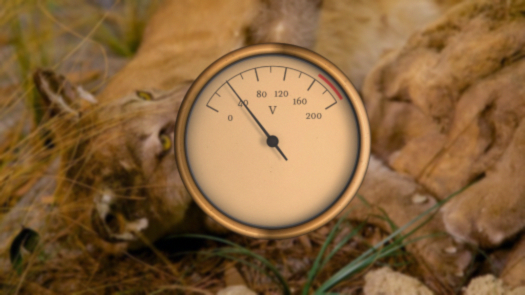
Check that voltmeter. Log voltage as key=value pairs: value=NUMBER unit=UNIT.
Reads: value=40 unit=V
